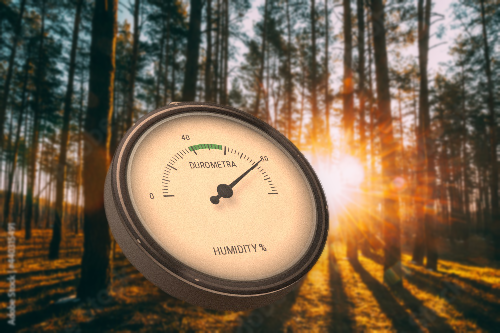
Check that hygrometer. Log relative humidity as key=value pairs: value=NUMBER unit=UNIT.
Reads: value=80 unit=%
